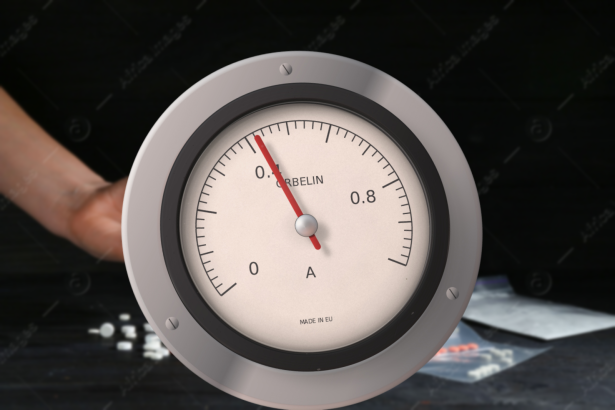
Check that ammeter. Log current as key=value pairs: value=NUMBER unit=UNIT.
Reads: value=0.42 unit=A
